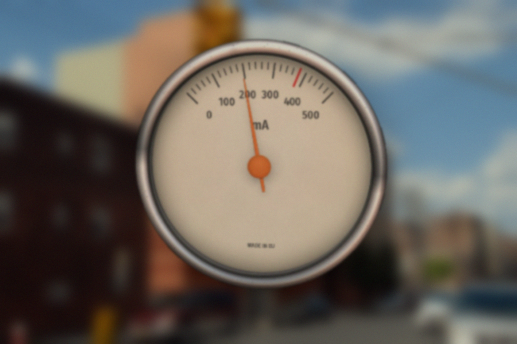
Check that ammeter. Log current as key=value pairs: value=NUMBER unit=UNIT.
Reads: value=200 unit=mA
